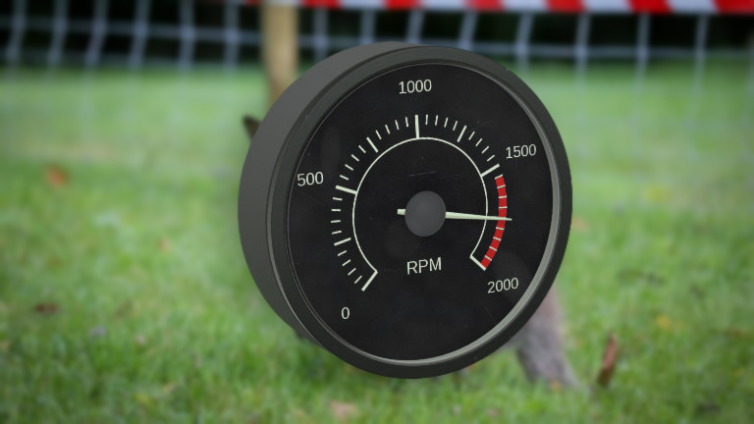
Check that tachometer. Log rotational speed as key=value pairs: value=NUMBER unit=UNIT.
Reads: value=1750 unit=rpm
